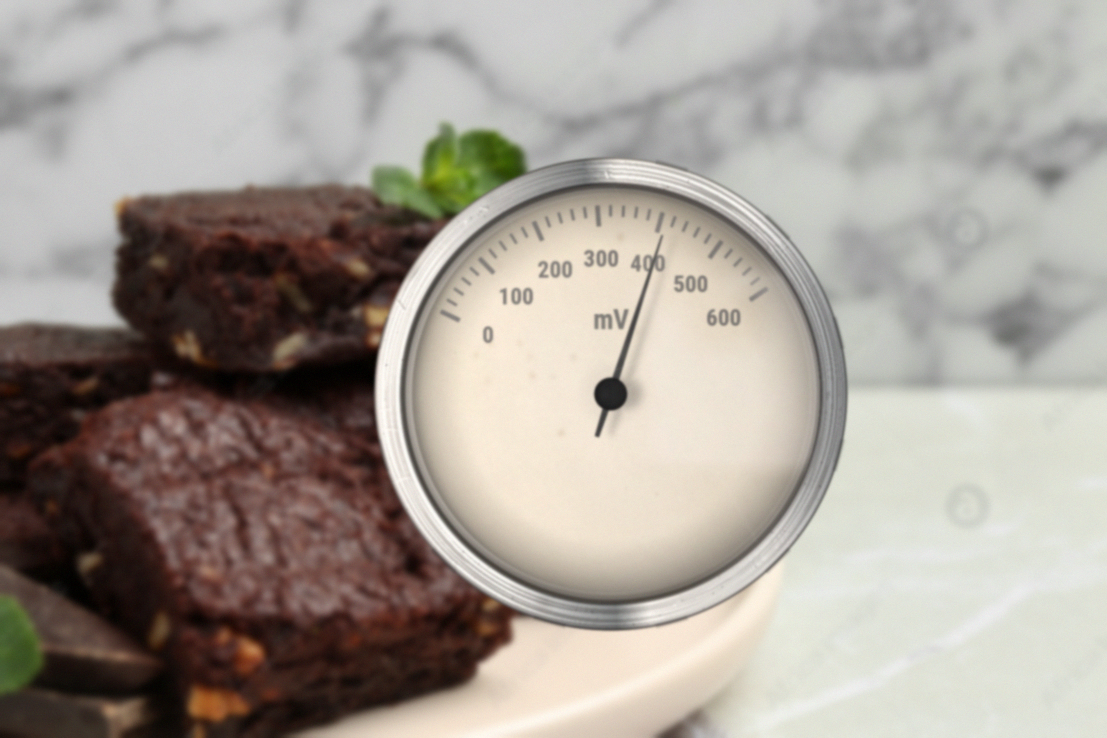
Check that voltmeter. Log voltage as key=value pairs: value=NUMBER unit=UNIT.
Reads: value=410 unit=mV
